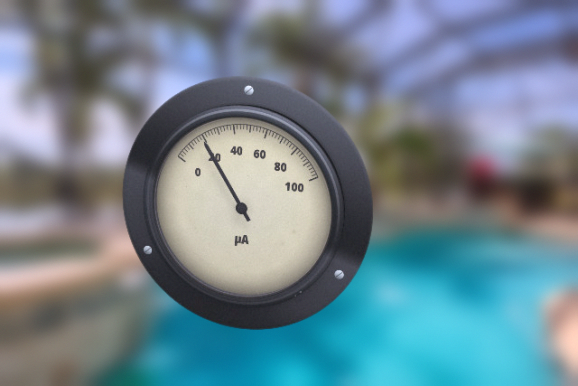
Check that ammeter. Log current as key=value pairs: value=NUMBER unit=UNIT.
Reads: value=20 unit=µA
